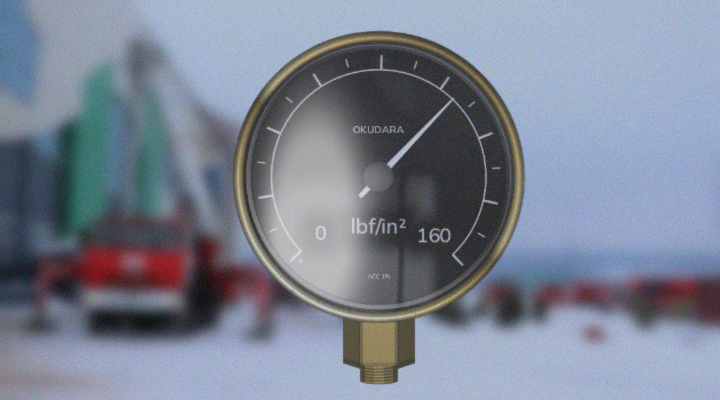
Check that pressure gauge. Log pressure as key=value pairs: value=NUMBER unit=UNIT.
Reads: value=105 unit=psi
